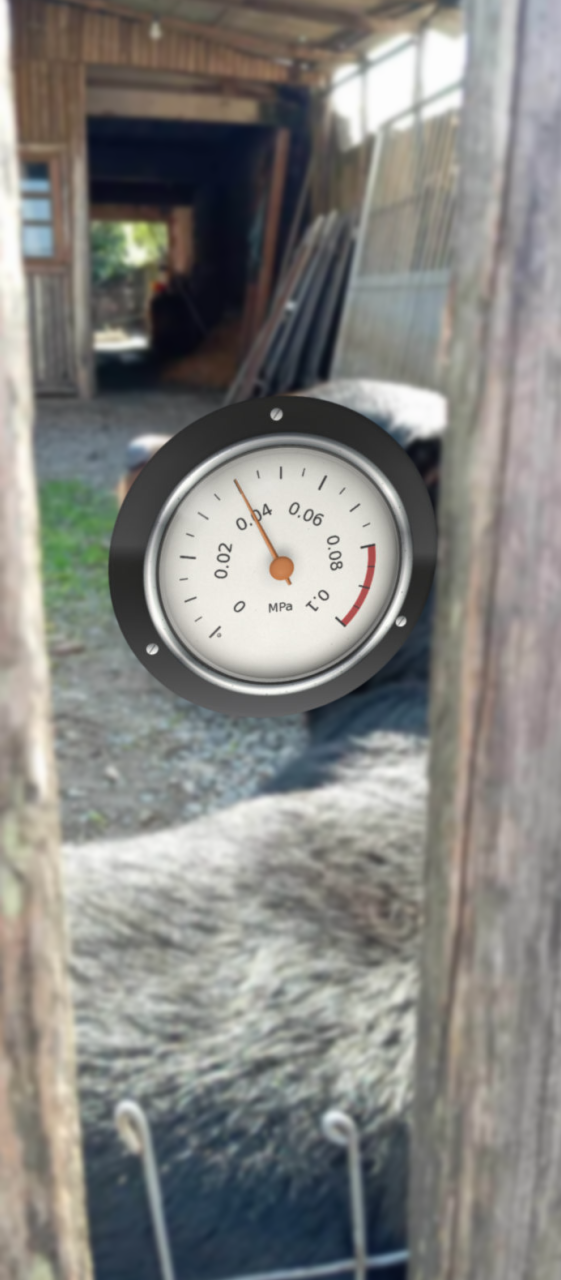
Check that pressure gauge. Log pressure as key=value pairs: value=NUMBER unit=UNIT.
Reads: value=0.04 unit=MPa
